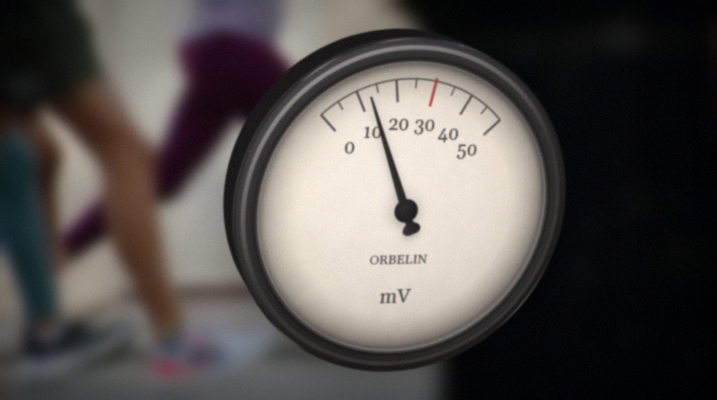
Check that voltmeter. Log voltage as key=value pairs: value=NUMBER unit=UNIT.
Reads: value=12.5 unit=mV
